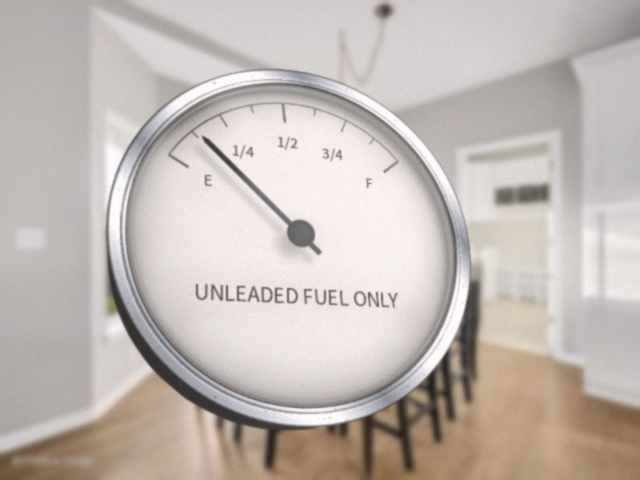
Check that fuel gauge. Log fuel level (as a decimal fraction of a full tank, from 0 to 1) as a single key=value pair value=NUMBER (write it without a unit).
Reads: value=0.125
